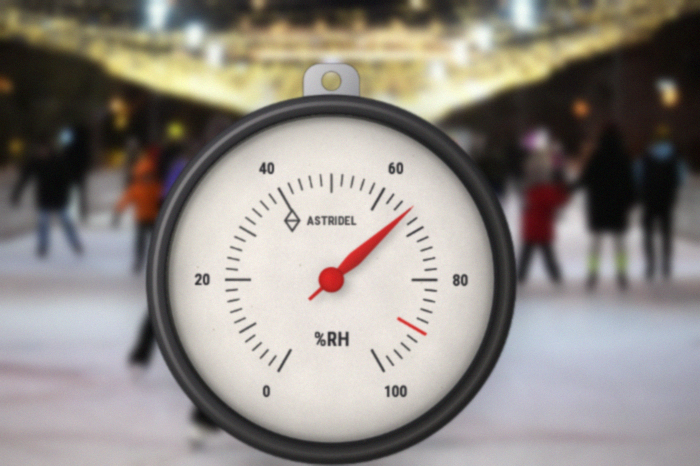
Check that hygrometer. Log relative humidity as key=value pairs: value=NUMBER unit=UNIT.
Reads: value=66 unit=%
